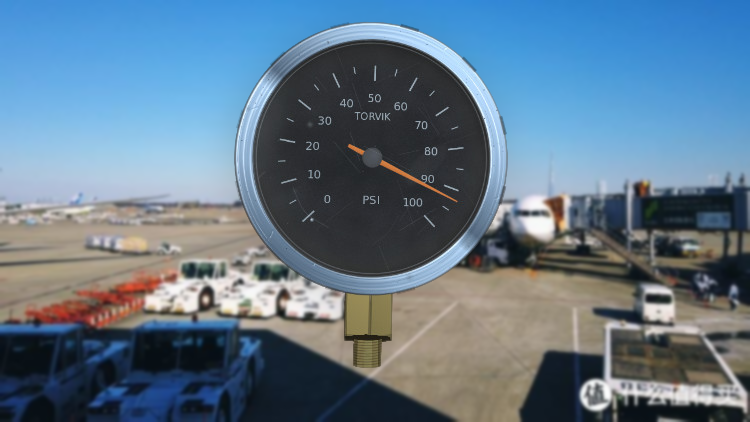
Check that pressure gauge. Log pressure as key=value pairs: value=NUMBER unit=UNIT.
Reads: value=92.5 unit=psi
